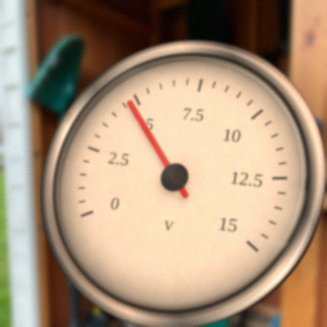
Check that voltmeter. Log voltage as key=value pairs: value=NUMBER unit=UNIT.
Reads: value=4.75 unit=V
